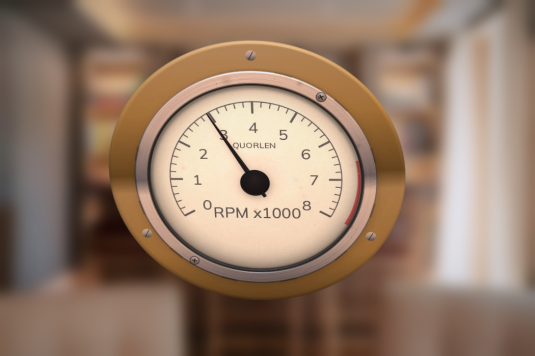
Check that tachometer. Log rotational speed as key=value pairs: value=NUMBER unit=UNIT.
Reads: value=3000 unit=rpm
